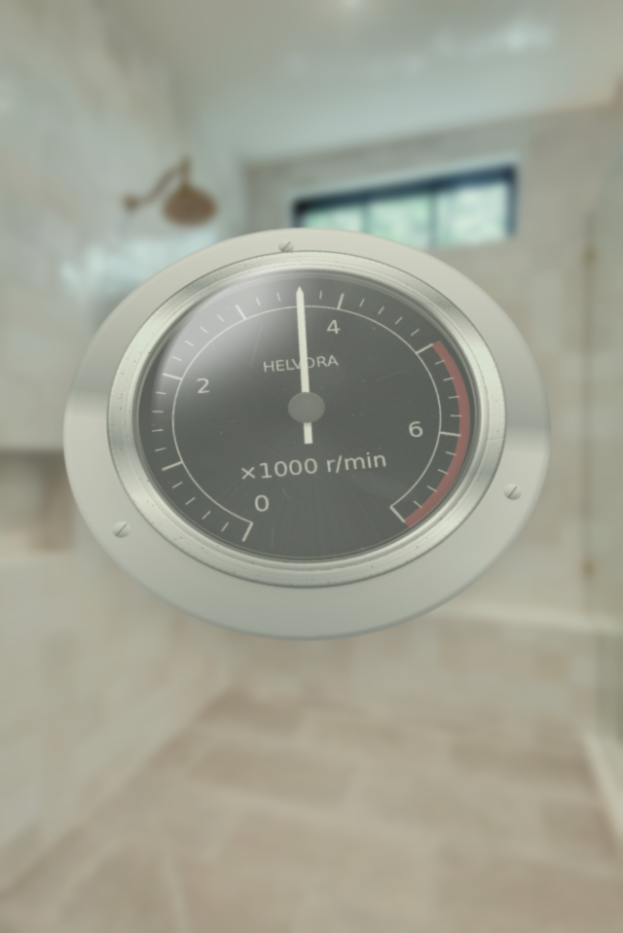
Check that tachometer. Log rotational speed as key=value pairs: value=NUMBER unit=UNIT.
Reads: value=3600 unit=rpm
